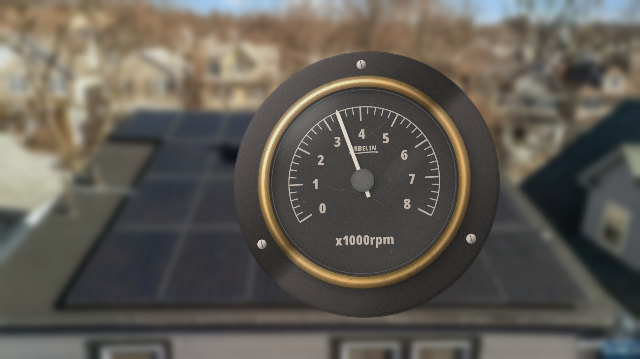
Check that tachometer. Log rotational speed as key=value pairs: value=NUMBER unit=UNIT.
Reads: value=3400 unit=rpm
